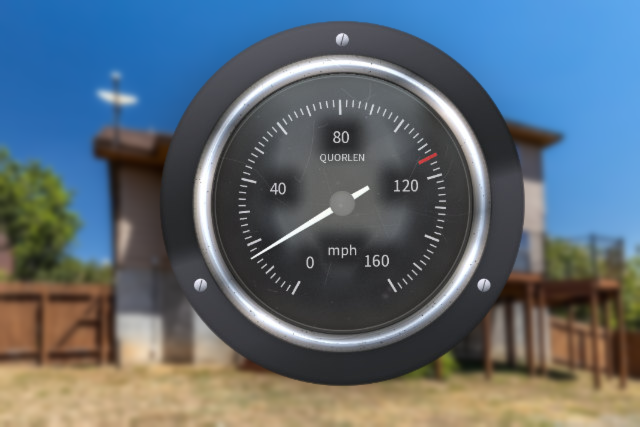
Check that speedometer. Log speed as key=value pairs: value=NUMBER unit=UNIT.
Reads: value=16 unit=mph
